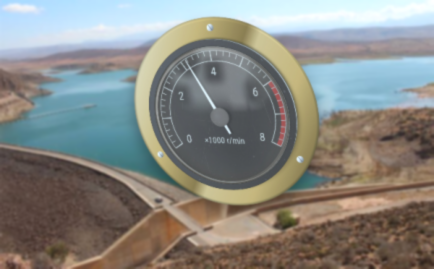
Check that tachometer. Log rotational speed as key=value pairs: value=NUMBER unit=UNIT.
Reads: value=3200 unit=rpm
